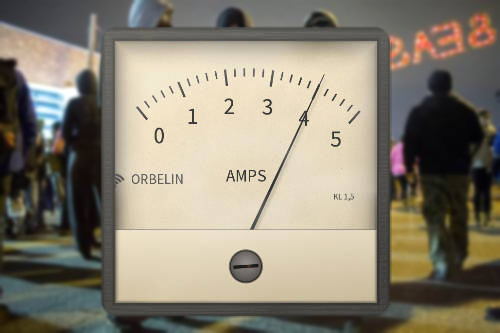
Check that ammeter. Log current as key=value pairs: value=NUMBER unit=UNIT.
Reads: value=4 unit=A
